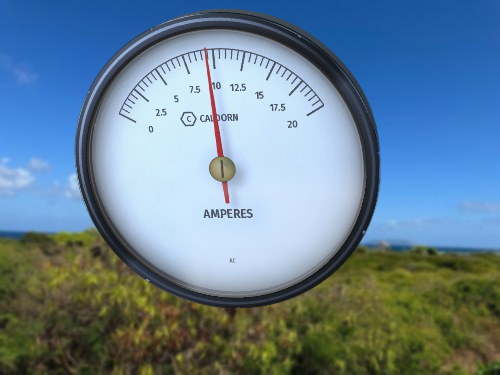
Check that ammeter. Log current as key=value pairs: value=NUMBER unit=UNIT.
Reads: value=9.5 unit=A
